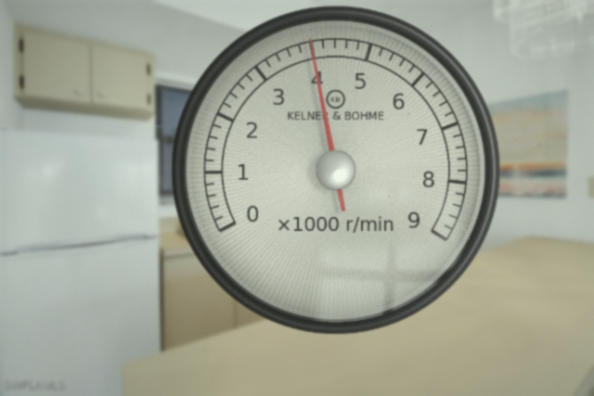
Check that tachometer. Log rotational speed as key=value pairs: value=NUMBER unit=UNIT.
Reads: value=4000 unit=rpm
